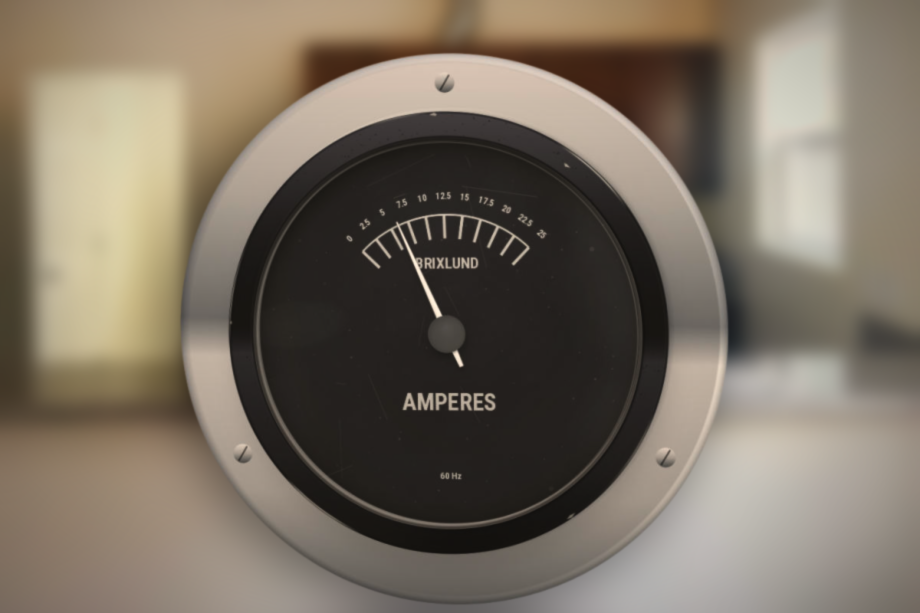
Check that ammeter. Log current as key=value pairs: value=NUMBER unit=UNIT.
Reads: value=6.25 unit=A
